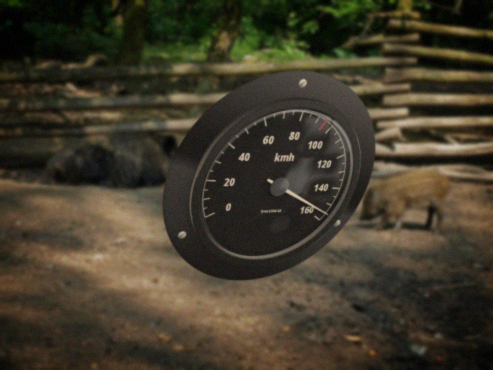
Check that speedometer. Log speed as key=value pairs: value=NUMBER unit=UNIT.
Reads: value=155 unit=km/h
